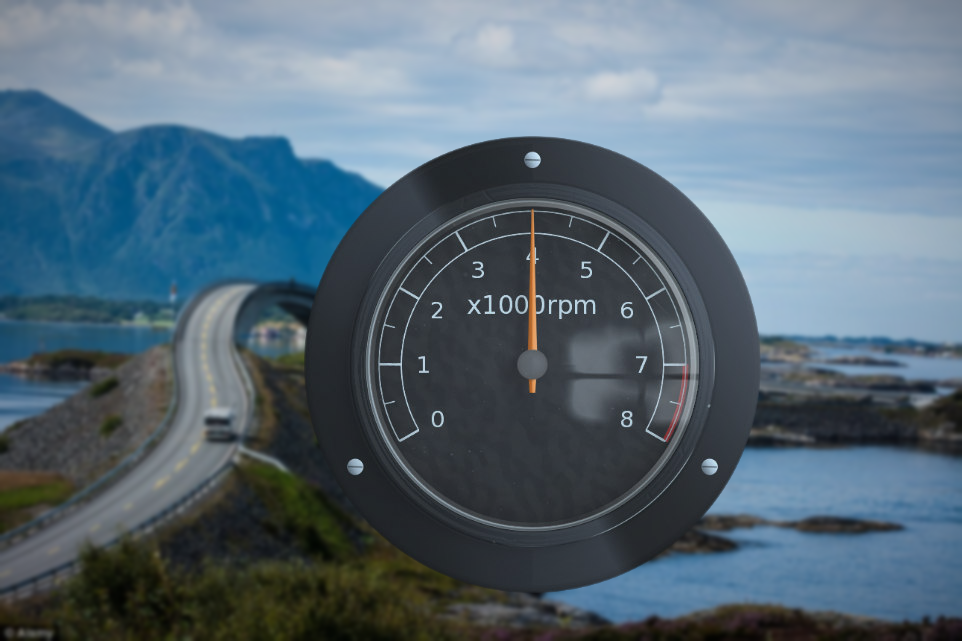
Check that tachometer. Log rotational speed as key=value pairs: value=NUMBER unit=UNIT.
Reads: value=4000 unit=rpm
